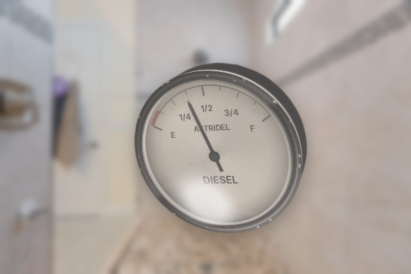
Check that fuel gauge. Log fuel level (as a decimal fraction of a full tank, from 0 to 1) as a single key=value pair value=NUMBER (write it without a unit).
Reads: value=0.375
